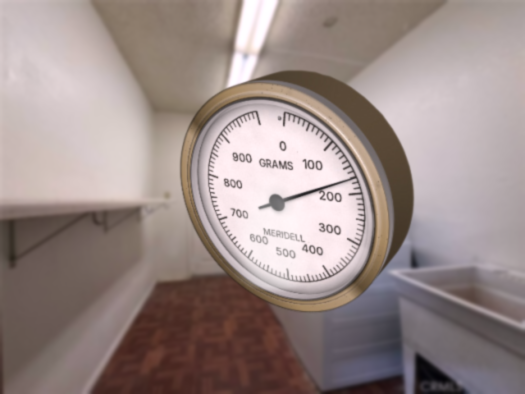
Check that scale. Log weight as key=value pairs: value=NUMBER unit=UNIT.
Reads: value=170 unit=g
